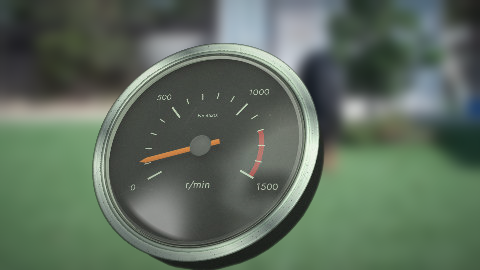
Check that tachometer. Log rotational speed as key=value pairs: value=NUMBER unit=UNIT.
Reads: value=100 unit=rpm
